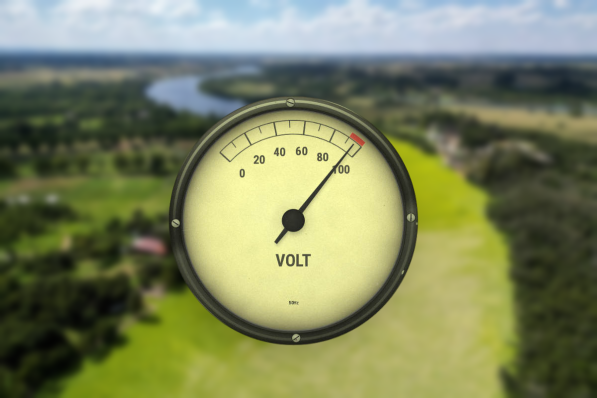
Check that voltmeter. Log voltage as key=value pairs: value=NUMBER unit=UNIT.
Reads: value=95 unit=V
